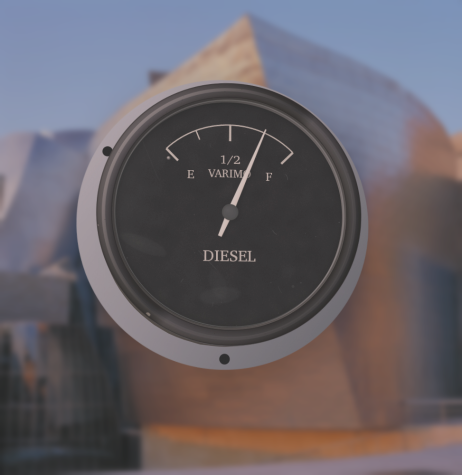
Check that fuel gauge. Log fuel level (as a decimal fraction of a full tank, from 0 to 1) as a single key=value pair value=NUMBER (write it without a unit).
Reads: value=0.75
